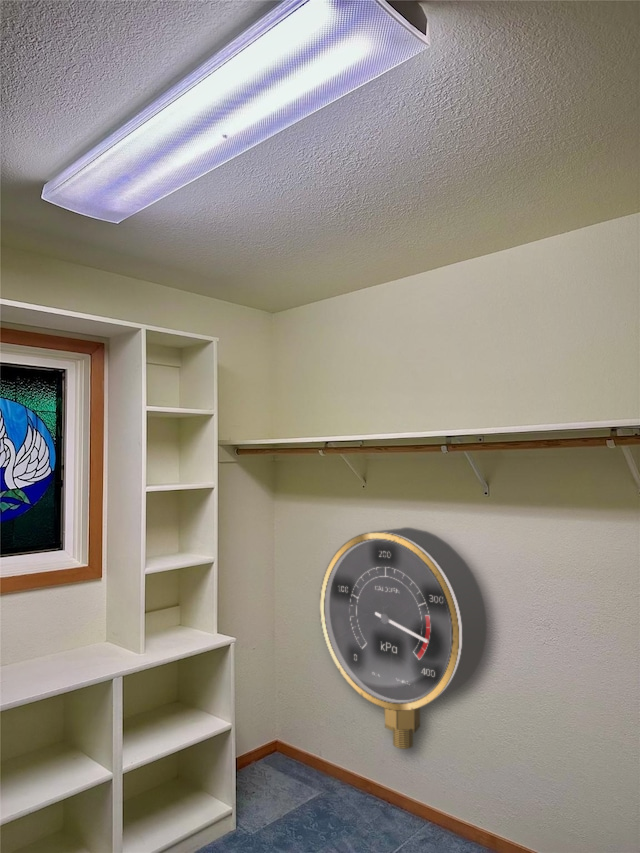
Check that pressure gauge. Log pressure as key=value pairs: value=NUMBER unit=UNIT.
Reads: value=360 unit=kPa
